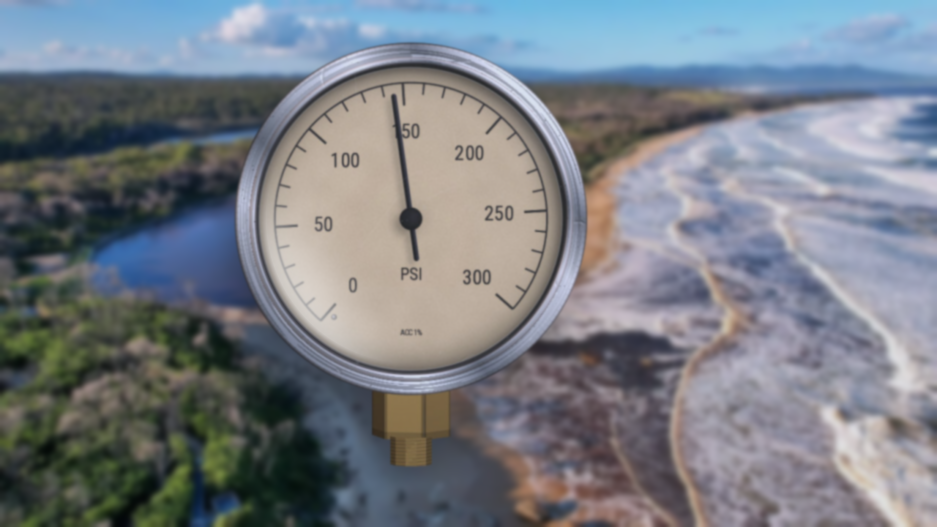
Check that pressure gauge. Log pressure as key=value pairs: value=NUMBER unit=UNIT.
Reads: value=145 unit=psi
